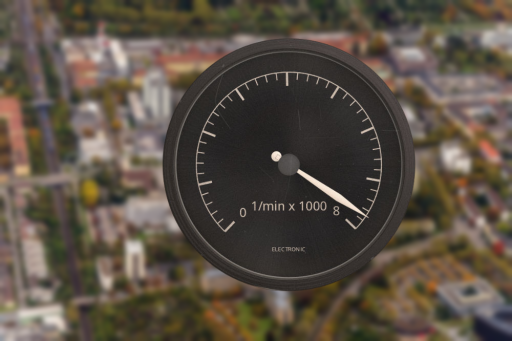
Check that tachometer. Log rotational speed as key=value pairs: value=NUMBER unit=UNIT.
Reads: value=7700 unit=rpm
